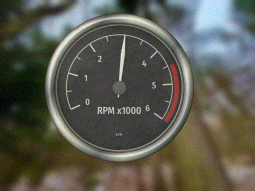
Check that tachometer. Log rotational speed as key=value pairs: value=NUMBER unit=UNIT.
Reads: value=3000 unit=rpm
